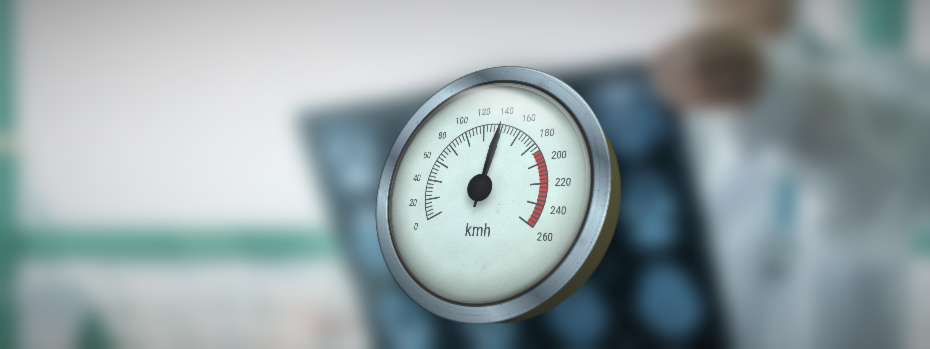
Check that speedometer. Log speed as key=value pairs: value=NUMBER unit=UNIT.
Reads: value=140 unit=km/h
